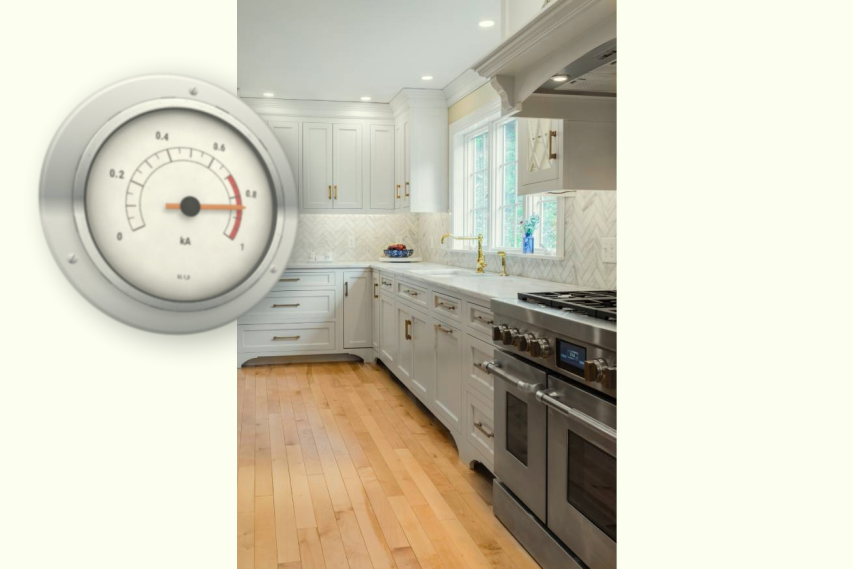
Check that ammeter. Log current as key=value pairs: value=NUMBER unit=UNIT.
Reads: value=0.85 unit=kA
